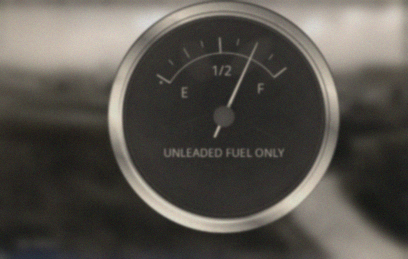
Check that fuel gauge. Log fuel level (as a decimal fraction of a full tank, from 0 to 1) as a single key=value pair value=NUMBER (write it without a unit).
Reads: value=0.75
